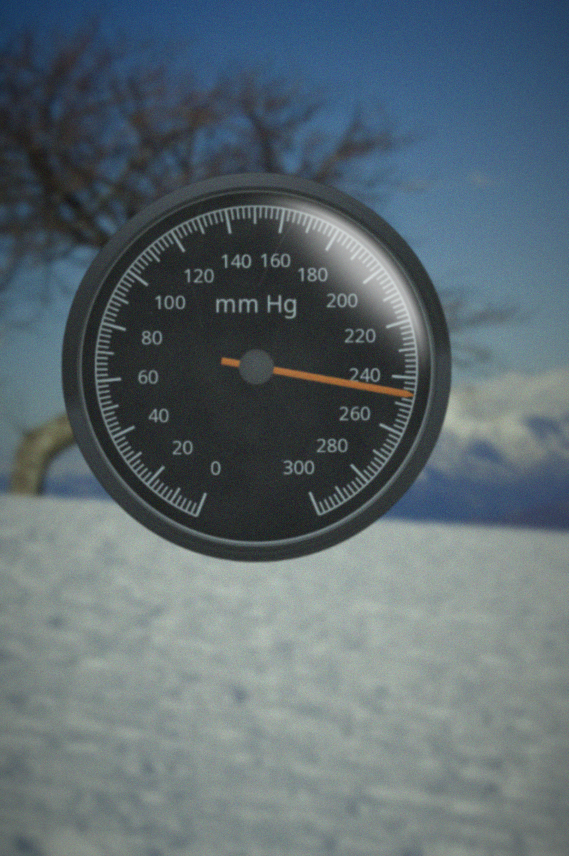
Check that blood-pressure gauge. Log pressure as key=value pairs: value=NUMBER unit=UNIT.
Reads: value=246 unit=mmHg
